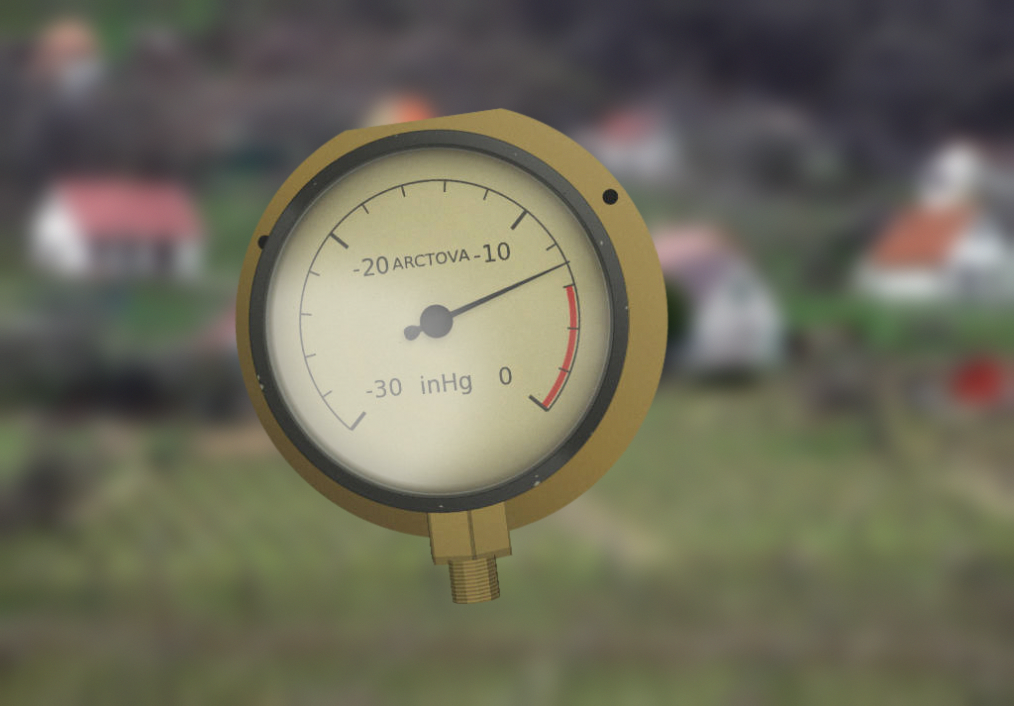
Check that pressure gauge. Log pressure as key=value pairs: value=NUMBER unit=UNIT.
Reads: value=-7 unit=inHg
